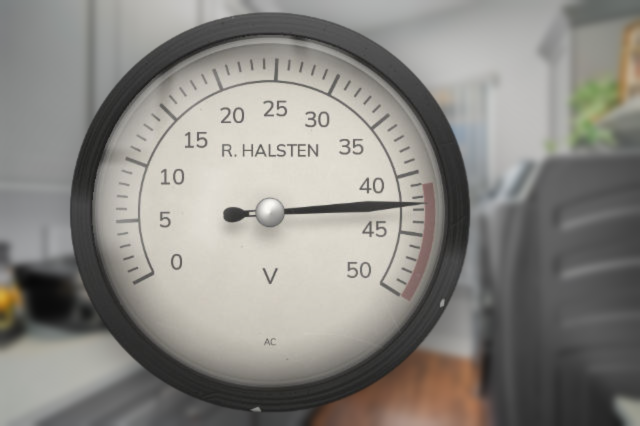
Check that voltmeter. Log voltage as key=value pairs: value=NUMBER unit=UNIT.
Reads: value=42.5 unit=V
